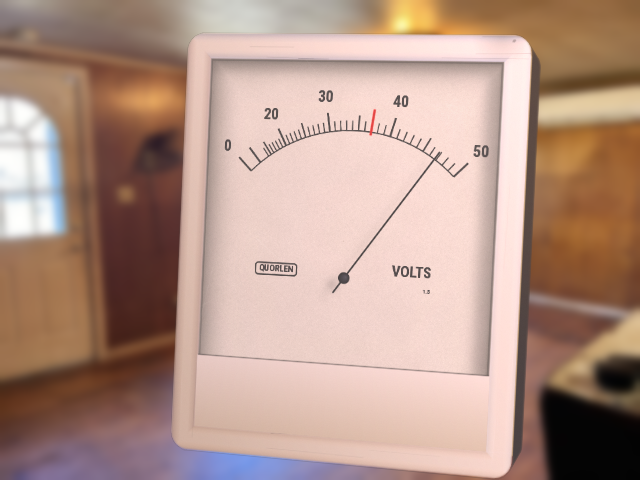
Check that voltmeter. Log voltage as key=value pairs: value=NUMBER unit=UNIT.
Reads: value=47 unit=V
